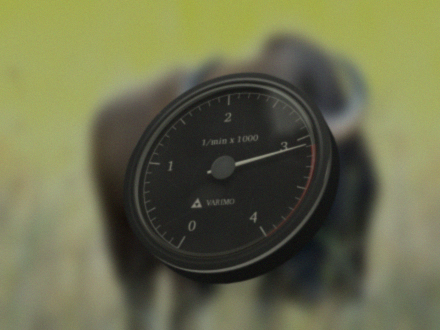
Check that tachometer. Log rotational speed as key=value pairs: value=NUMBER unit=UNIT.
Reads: value=3100 unit=rpm
